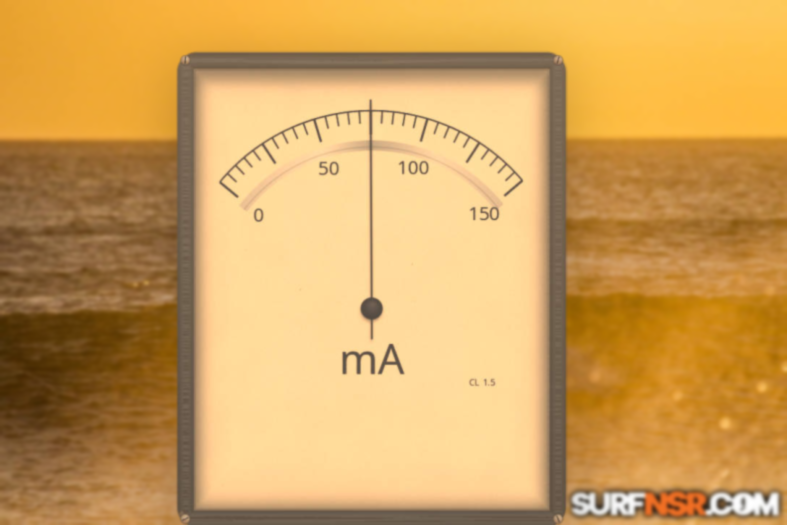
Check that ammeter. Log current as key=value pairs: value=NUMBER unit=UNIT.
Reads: value=75 unit=mA
